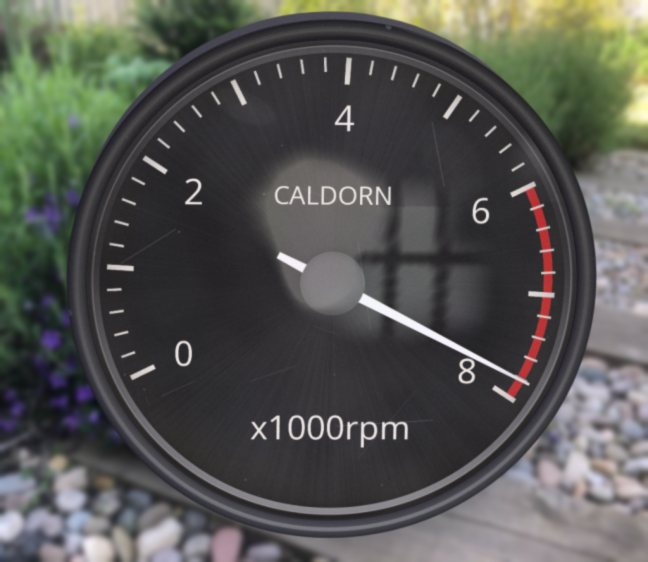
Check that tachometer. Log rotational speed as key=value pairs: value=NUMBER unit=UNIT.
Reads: value=7800 unit=rpm
